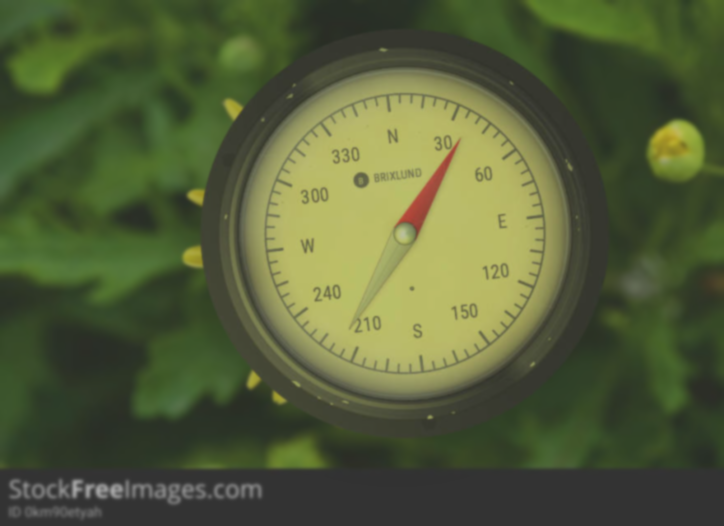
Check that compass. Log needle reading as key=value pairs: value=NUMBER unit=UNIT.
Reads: value=37.5 unit=°
